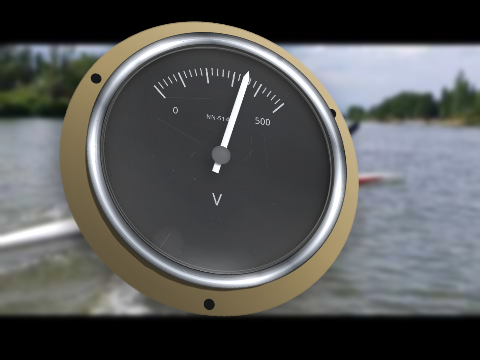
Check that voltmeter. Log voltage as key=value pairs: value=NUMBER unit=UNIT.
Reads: value=340 unit=V
